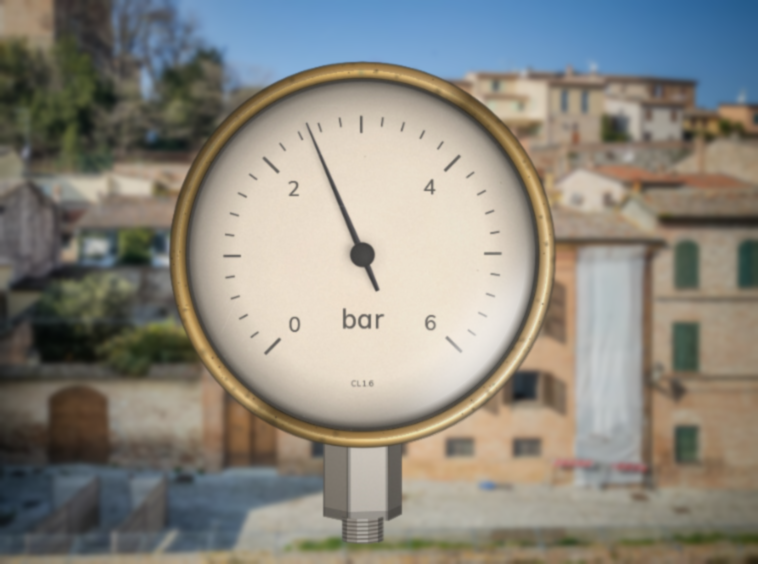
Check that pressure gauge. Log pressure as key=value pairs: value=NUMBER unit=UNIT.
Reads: value=2.5 unit=bar
